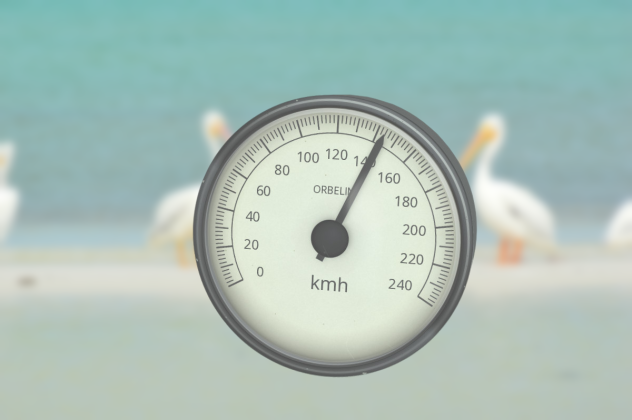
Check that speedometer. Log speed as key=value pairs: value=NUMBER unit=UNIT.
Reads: value=144 unit=km/h
